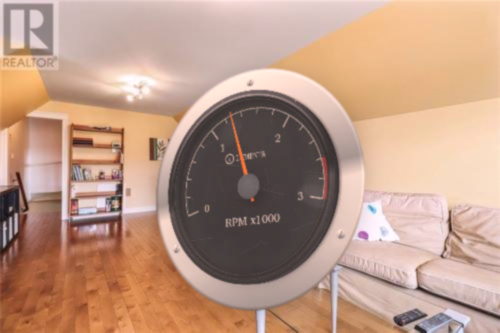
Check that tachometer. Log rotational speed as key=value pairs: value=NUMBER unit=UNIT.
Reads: value=1300 unit=rpm
